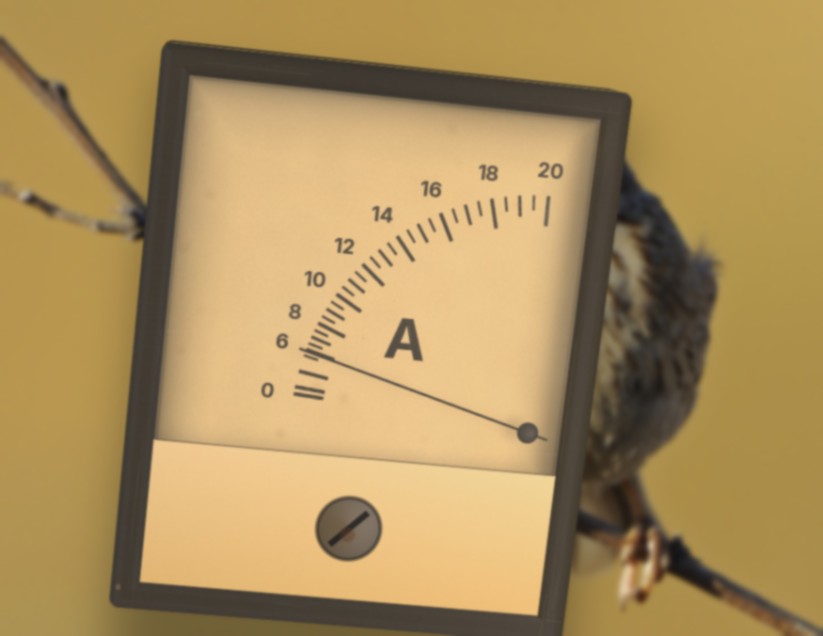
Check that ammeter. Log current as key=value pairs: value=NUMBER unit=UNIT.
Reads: value=6 unit=A
